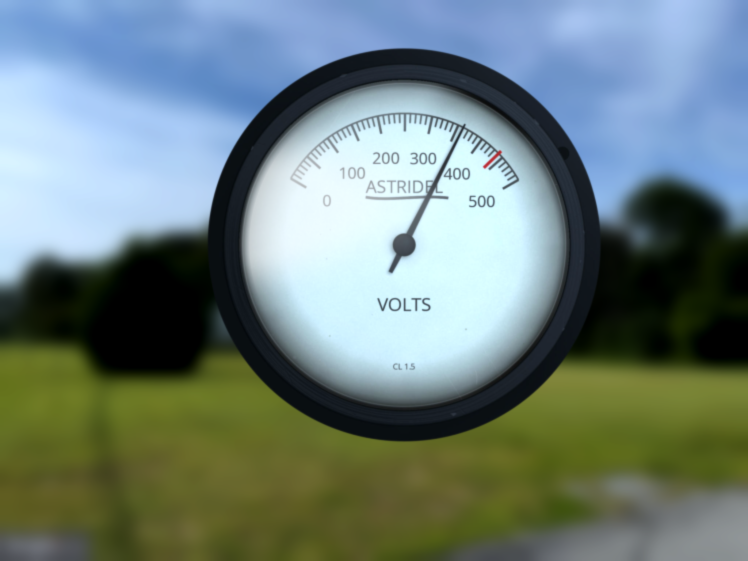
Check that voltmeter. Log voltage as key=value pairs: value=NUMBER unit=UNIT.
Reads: value=360 unit=V
